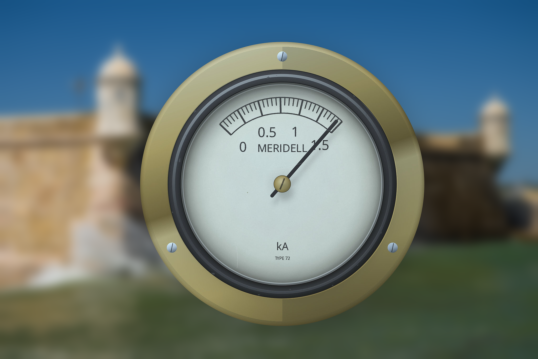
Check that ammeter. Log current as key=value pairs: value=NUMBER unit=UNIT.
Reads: value=1.45 unit=kA
